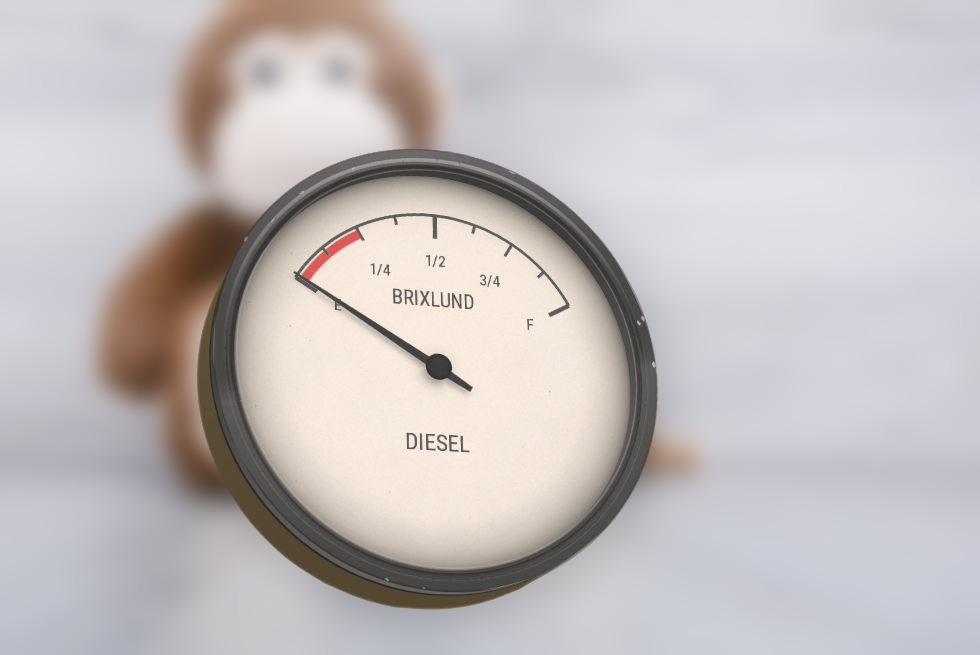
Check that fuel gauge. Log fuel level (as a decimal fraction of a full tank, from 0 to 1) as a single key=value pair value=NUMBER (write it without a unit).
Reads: value=0
